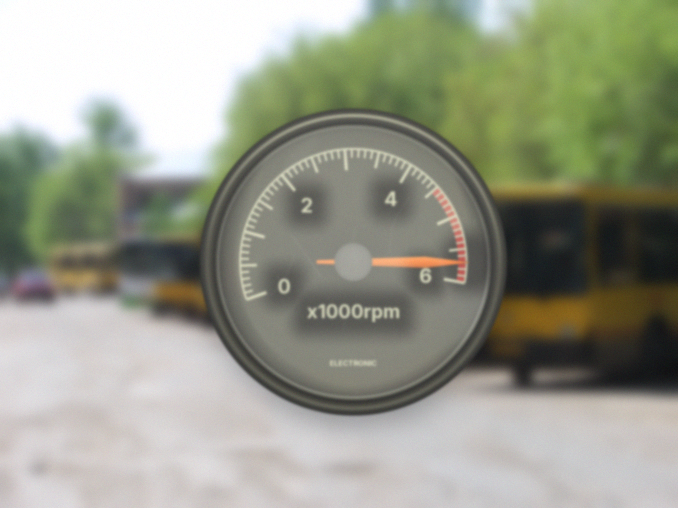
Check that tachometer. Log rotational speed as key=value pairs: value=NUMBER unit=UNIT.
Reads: value=5700 unit=rpm
